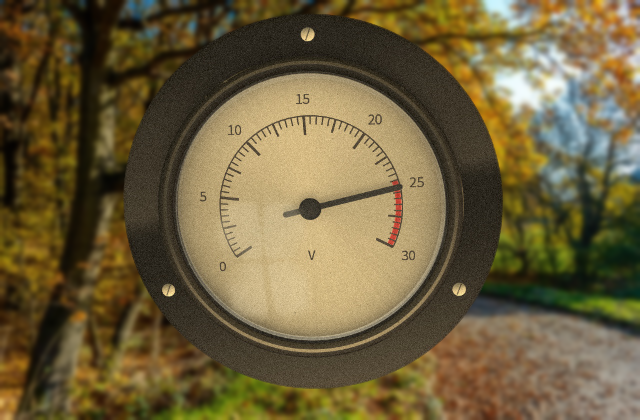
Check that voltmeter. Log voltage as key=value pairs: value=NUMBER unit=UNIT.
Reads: value=25 unit=V
